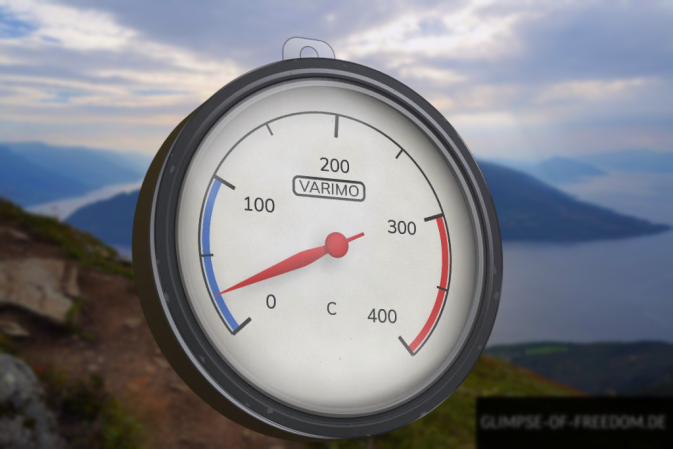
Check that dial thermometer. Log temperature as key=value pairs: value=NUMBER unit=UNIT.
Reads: value=25 unit=°C
